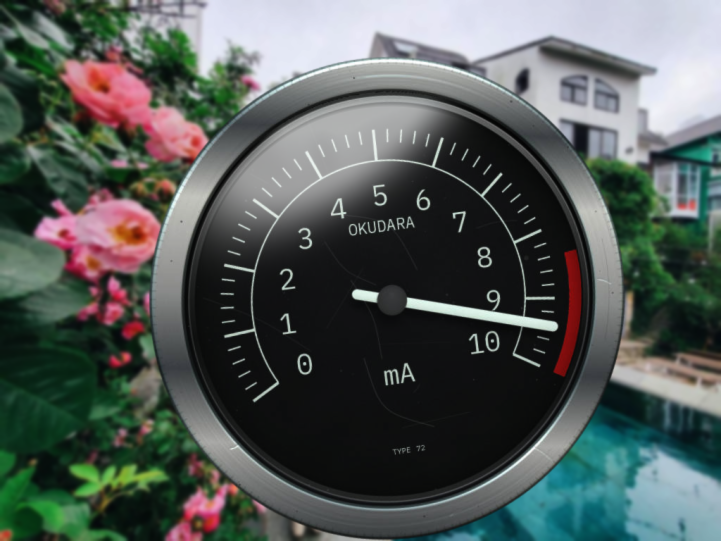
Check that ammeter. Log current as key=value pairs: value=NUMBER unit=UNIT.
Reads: value=9.4 unit=mA
